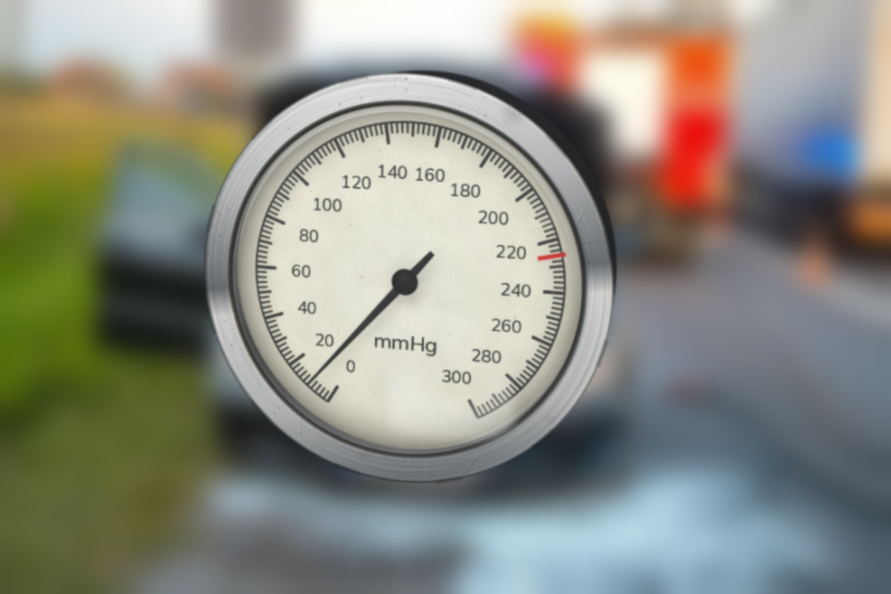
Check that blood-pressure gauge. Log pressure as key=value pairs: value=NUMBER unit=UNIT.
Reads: value=10 unit=mmHg
